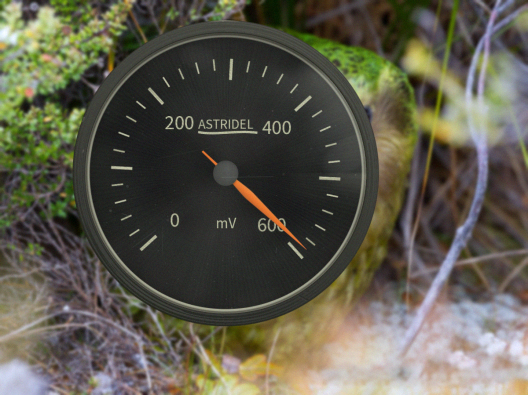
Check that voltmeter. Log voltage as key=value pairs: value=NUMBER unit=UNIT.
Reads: value=590 unit=mV
